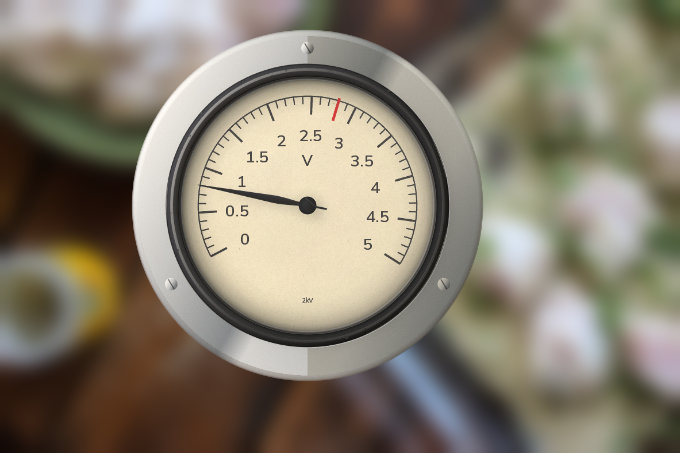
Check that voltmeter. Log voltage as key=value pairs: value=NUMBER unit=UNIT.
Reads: value=0.8 unit=V
